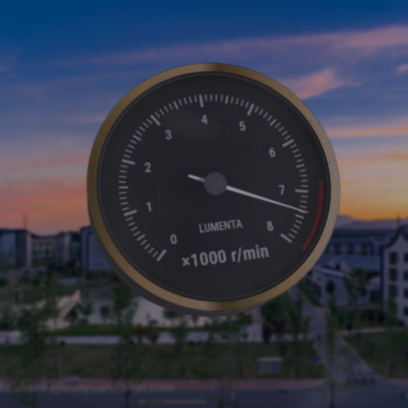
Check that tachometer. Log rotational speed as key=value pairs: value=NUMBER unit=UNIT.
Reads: value=7400 unit=rpm
